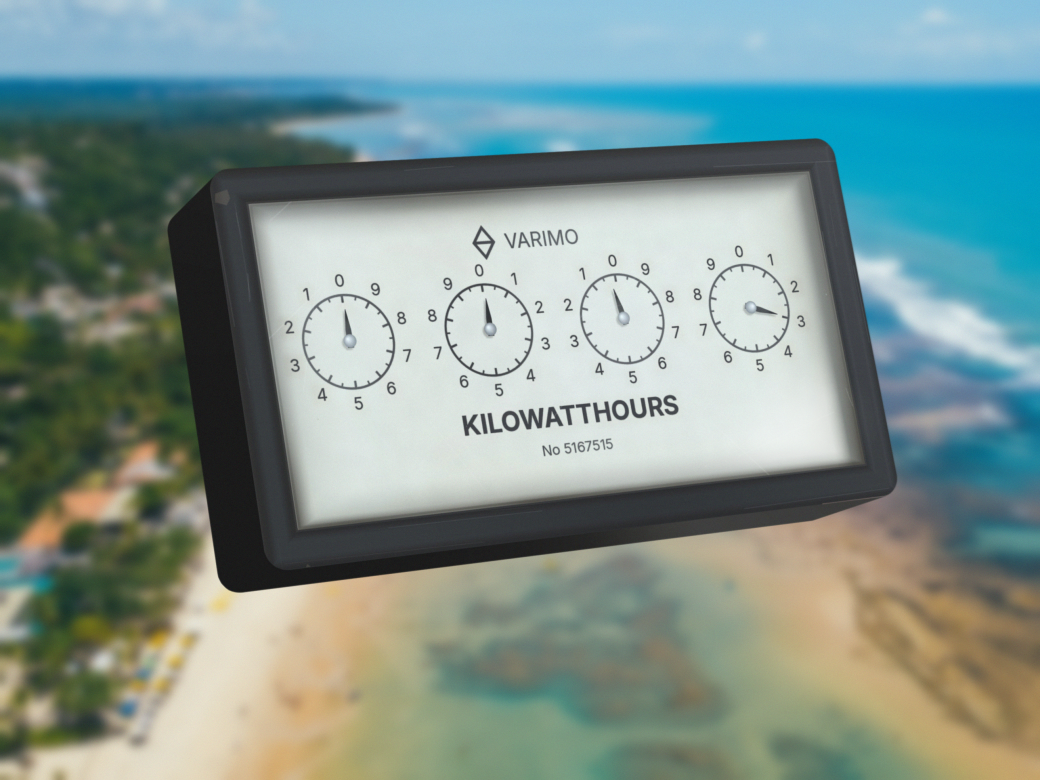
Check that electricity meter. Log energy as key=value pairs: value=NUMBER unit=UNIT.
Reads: value=3 unit=kWh
